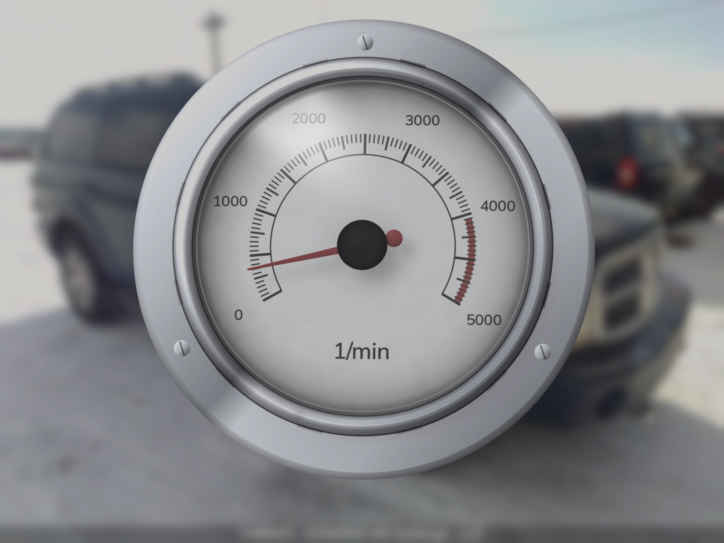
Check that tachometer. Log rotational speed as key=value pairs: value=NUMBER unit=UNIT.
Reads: value=350 unit=rpm
